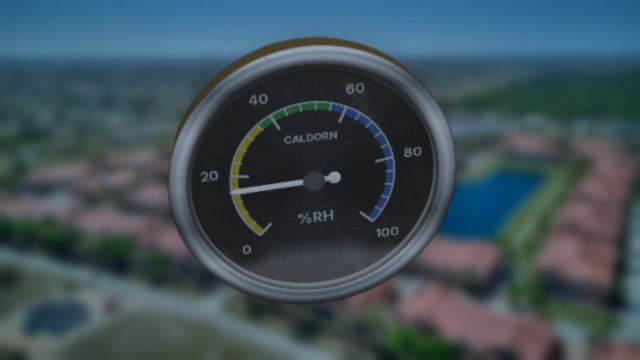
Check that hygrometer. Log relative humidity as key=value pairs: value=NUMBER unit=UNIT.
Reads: value=16 unit=%
